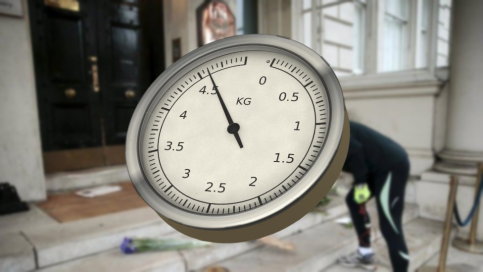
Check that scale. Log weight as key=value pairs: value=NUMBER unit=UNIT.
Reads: value=4.6 unit=kg
